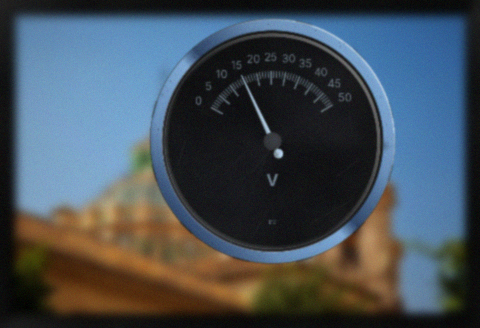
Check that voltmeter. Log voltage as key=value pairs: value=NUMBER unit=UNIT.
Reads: value=15 unit=V
